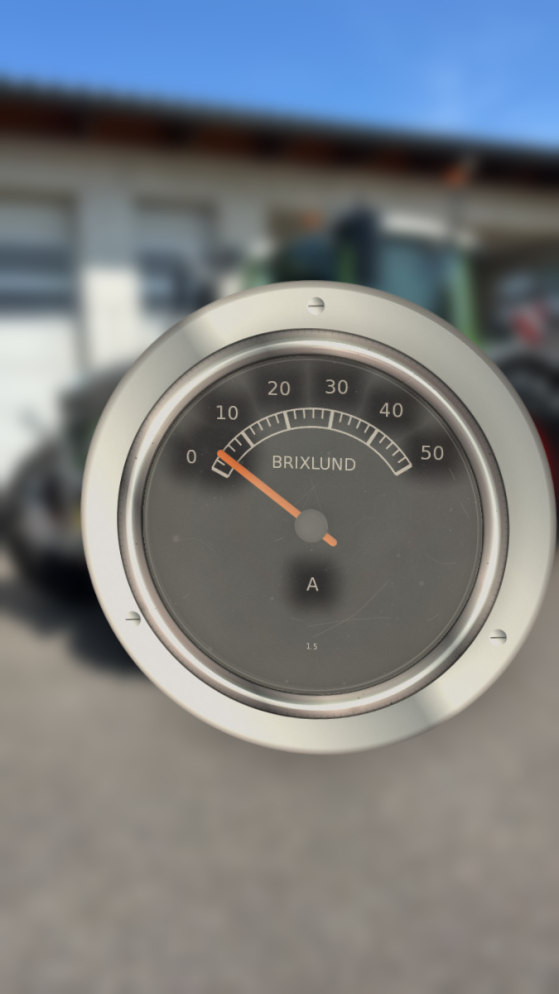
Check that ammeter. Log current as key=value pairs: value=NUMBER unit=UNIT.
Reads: value=4 unit=A
